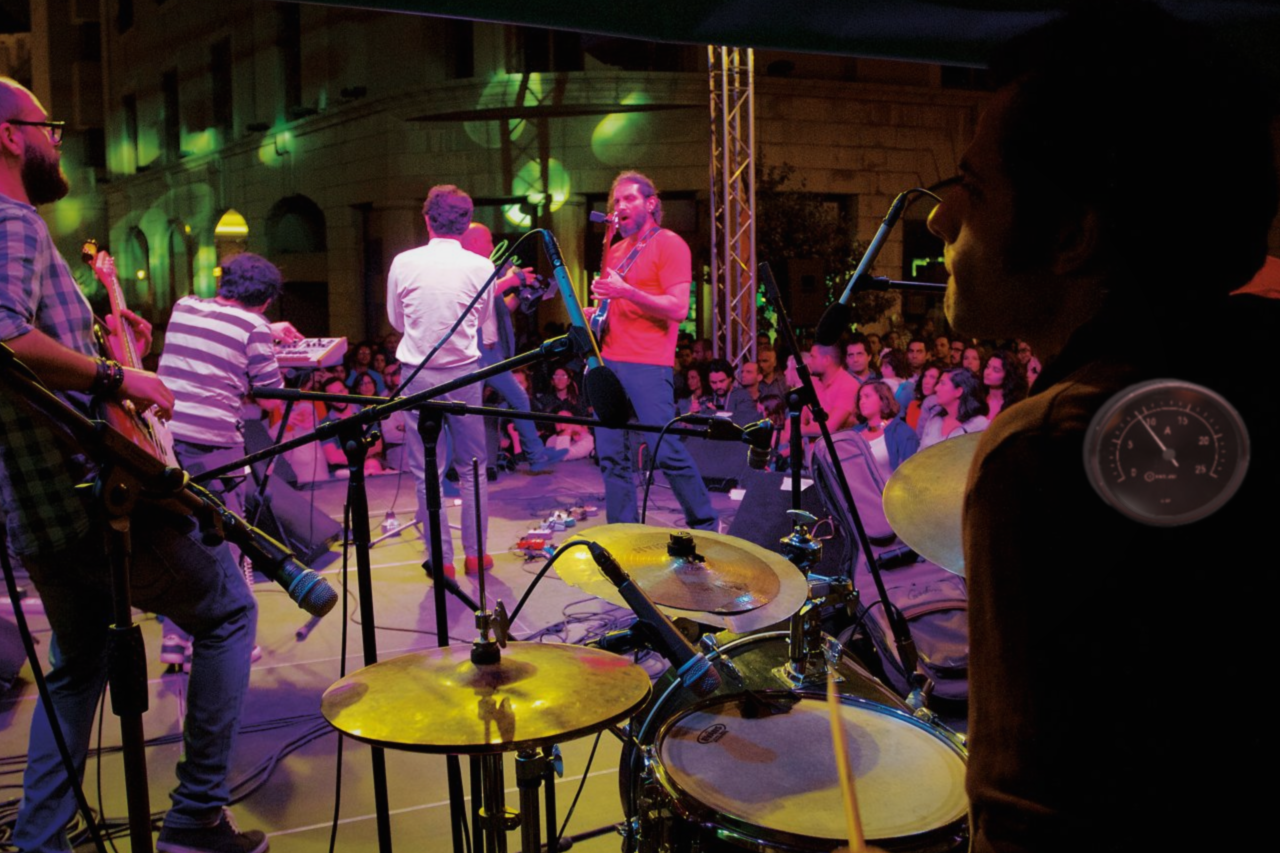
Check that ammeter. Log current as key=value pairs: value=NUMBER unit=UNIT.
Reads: value=9 unit=A
